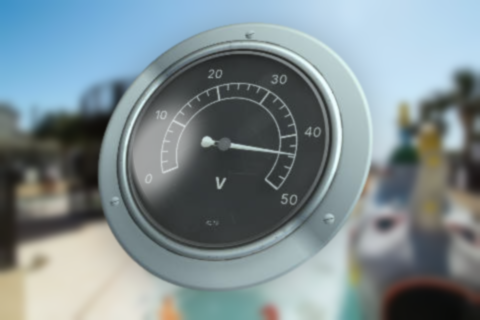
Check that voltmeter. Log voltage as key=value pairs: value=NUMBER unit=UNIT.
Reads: value=44 unit=V
